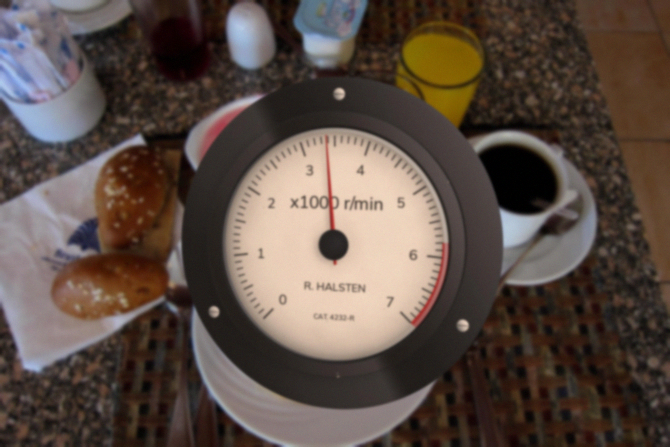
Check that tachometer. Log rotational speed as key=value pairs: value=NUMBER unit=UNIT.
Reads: value=3400 unit=rpm
